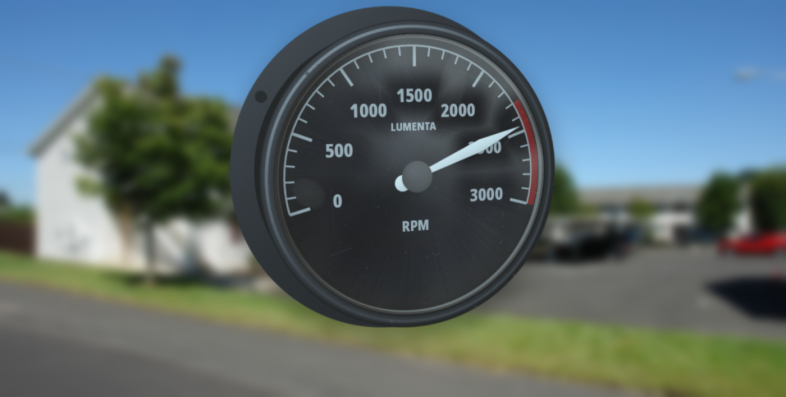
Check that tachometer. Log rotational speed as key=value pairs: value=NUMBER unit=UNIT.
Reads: value=2450 unit=rpm
